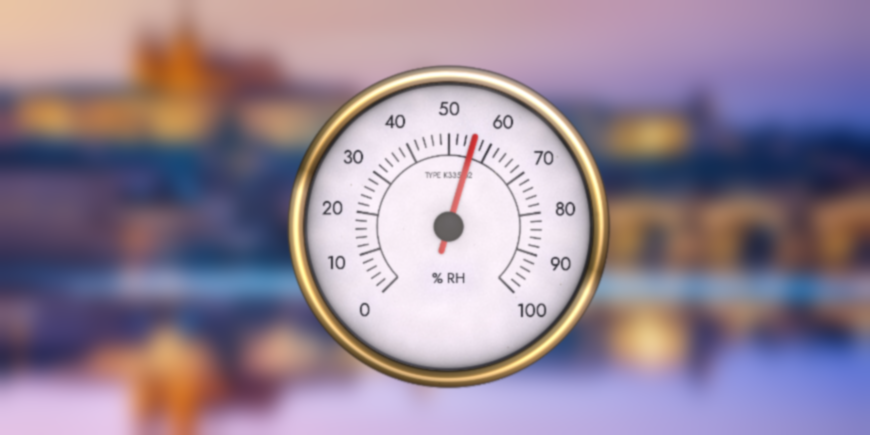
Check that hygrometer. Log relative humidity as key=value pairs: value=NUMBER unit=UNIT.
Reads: value=56 unit=%
